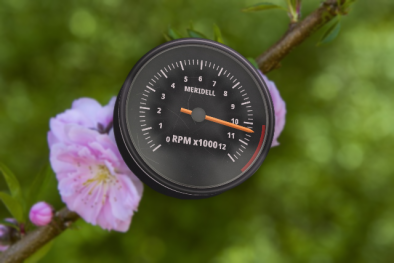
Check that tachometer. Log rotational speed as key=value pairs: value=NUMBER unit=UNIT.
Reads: value=10400 unit=rpm
